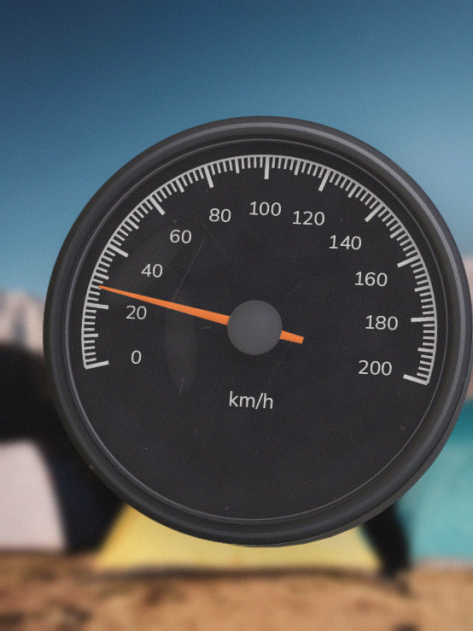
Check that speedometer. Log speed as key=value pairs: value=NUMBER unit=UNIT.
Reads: value=26 unit=km/h
